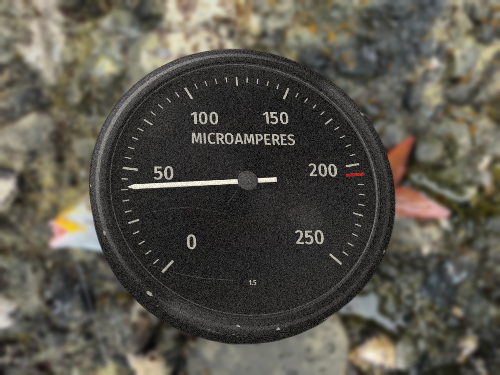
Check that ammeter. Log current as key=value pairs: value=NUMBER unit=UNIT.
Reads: value=40 unit=µA
